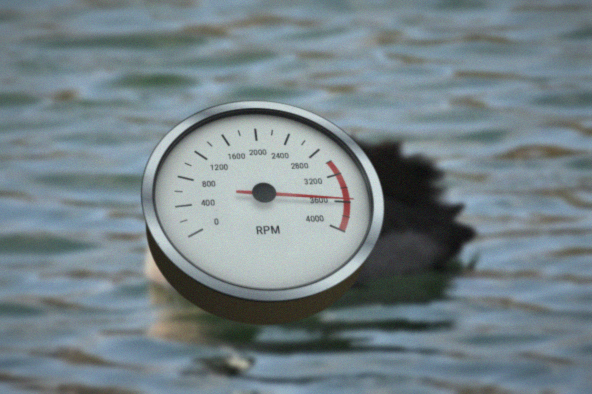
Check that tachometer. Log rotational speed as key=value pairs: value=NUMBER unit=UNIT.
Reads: value=3600 unit=rpm
